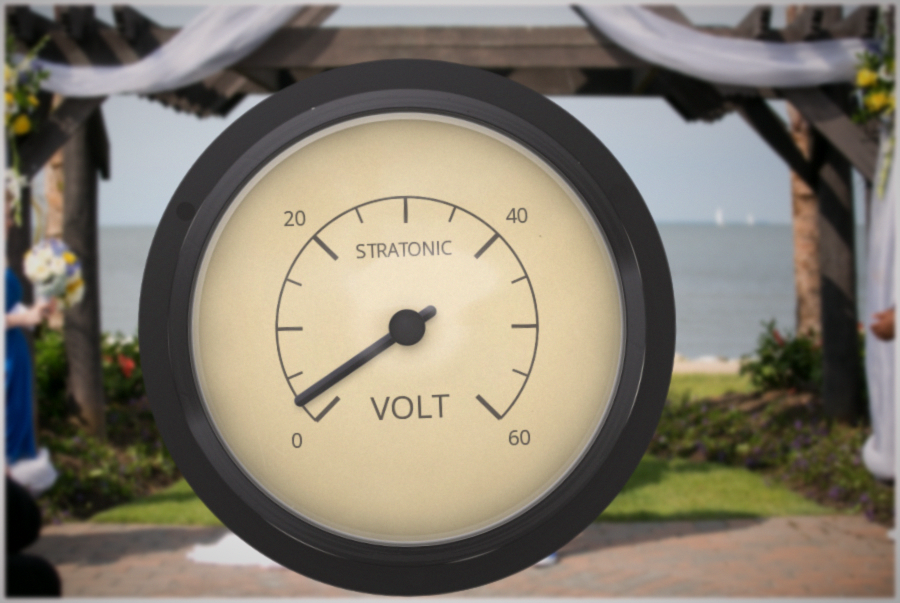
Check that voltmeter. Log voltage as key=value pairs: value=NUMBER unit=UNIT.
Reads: value=2.5 unit=V
